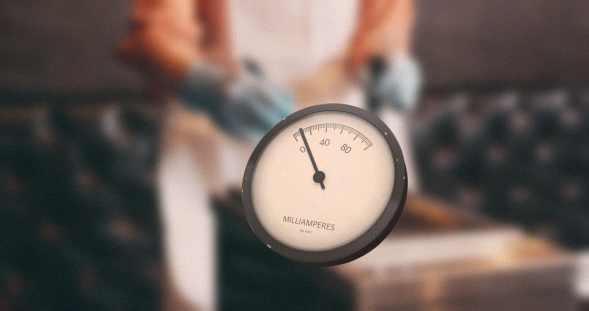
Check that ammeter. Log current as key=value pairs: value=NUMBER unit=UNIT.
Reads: value=10 unit=mA
